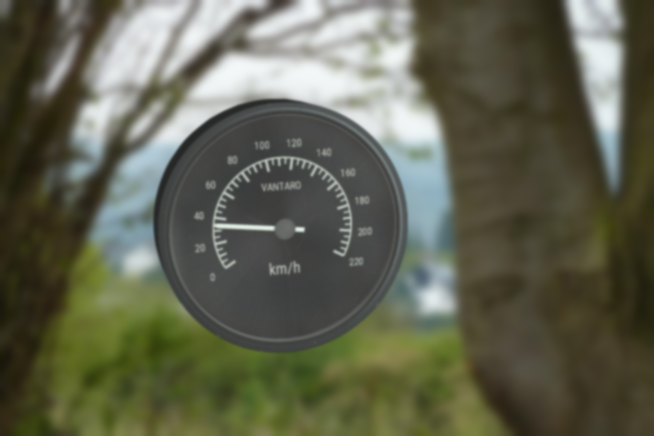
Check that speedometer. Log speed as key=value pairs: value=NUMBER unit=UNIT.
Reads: value=35 unit=km/h
